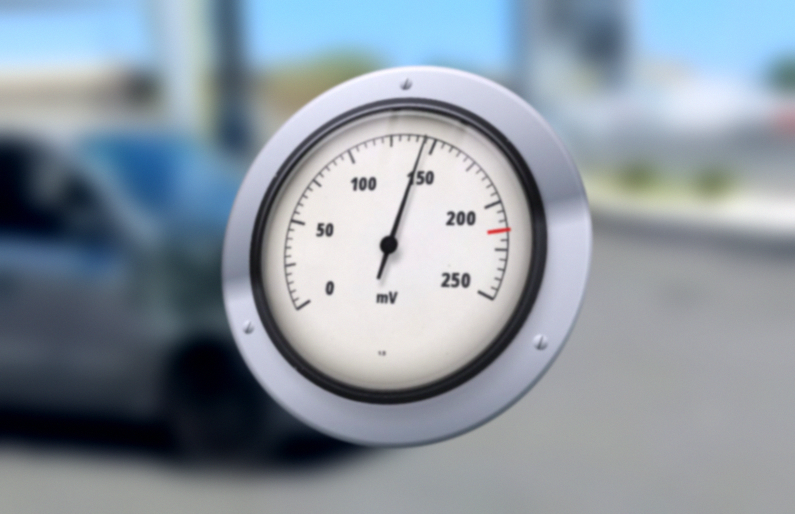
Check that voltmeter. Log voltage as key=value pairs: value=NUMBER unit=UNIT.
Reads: value=145 unit=mV
